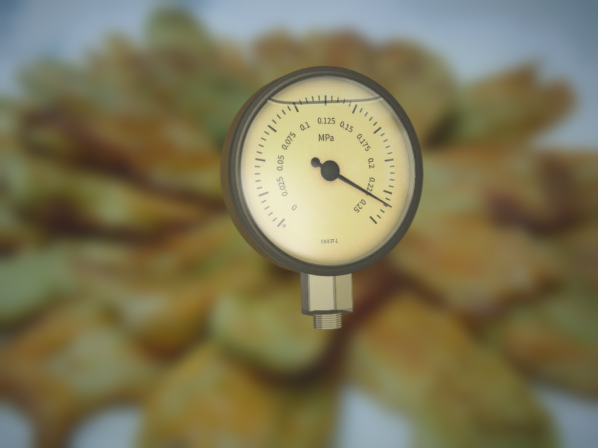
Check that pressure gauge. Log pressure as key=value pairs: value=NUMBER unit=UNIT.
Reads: value=0.235 unit=MPa
